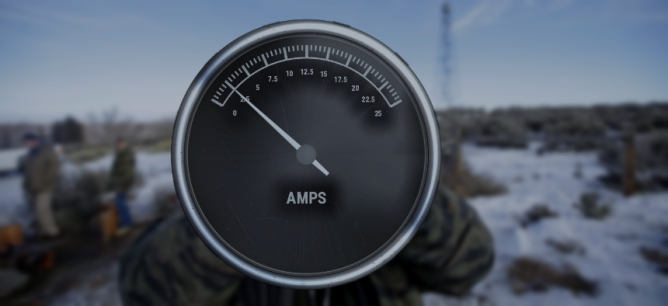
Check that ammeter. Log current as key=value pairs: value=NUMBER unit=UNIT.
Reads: value=2.5 unit=A
